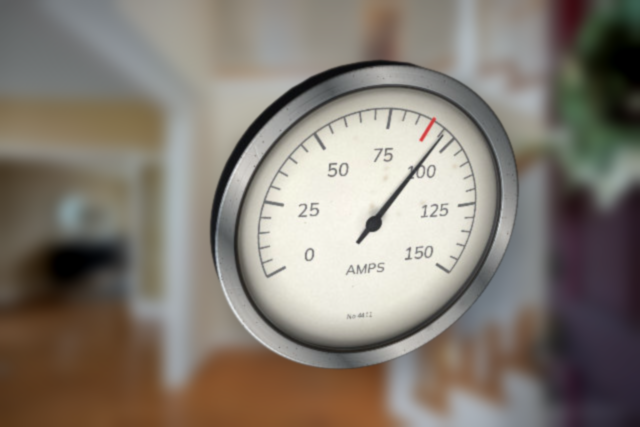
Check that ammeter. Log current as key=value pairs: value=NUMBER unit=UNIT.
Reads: value=95 unit=A
